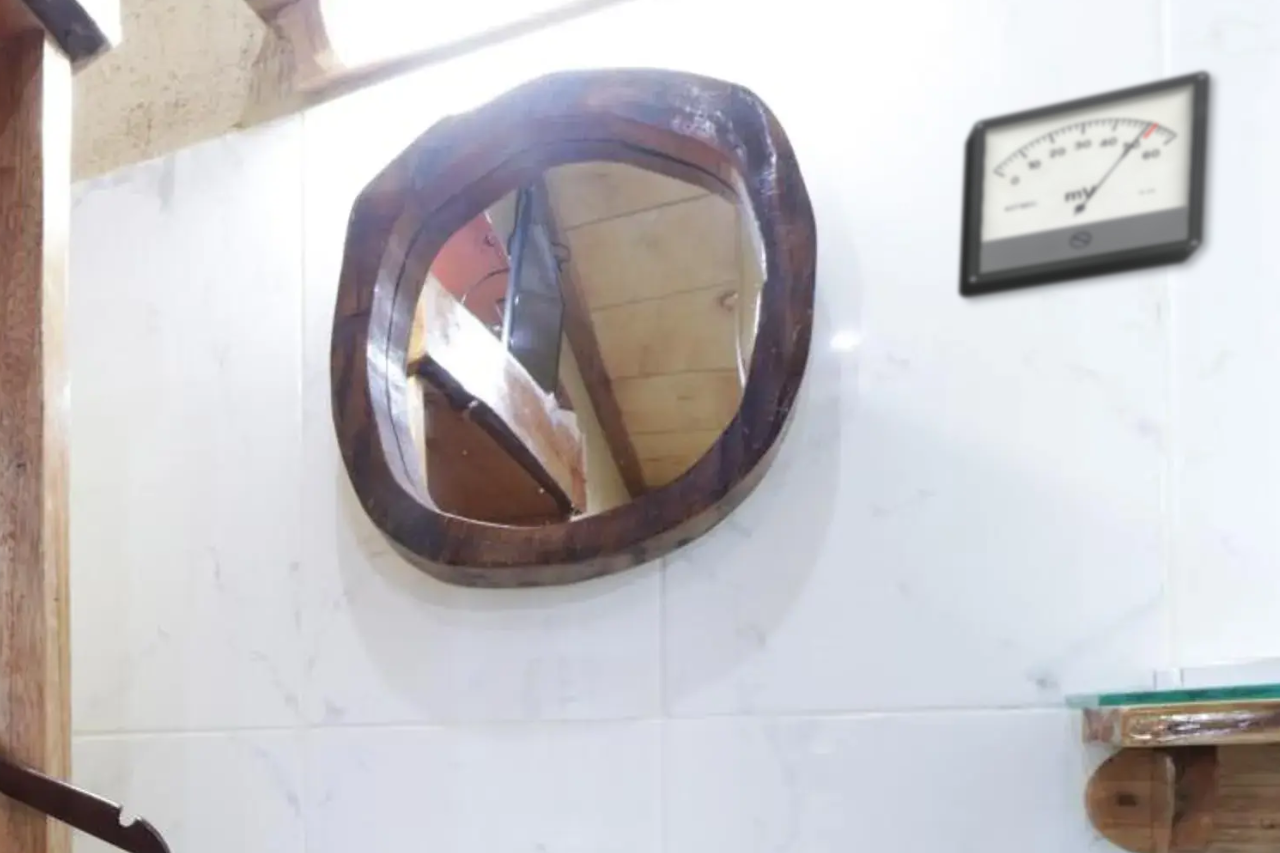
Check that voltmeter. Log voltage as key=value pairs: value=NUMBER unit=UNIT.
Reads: value=50 unit=mV
